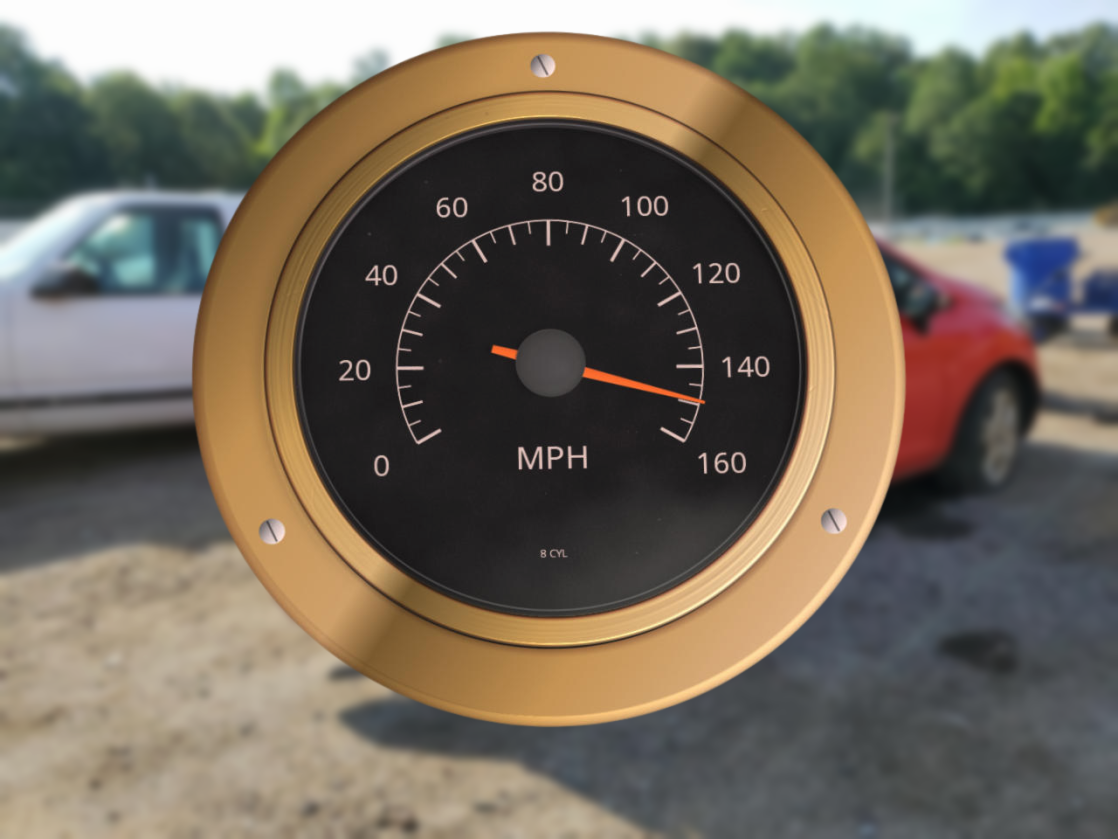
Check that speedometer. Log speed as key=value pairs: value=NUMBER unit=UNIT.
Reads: value=150 unit=mph
